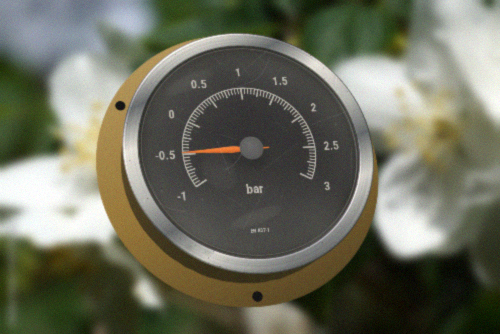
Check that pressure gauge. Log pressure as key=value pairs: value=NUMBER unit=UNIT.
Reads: value=-0.5 unit=bar
